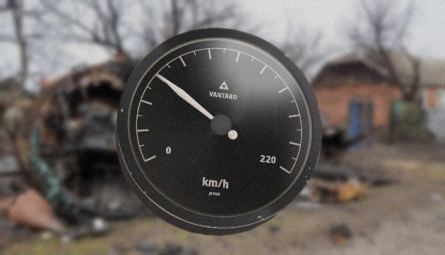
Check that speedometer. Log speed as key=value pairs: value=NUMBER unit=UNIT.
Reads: value=60 unit=km/h
